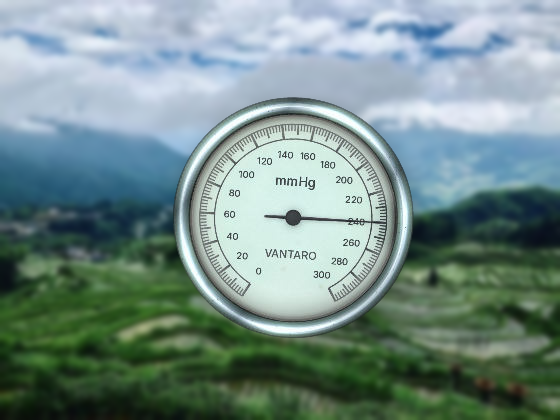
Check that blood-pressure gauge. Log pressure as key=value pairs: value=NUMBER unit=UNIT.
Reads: value=240 unit=mmHg
